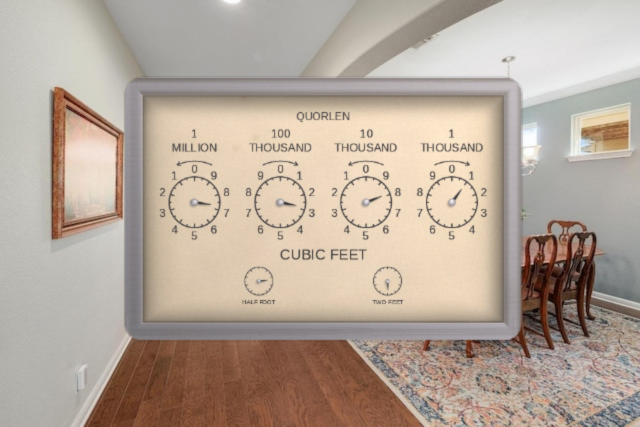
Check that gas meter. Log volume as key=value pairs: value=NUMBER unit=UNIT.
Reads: value=728100 unit=ft³
